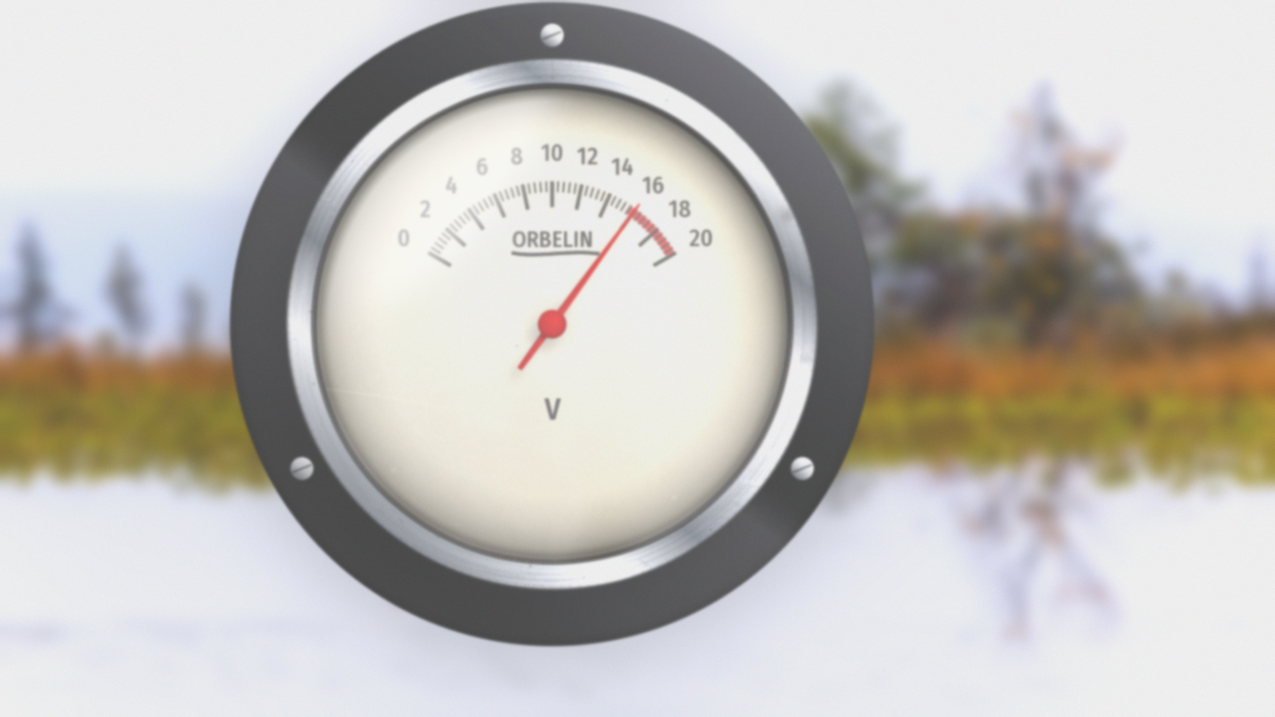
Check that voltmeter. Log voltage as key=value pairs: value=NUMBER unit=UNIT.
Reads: value=16 unit=V
